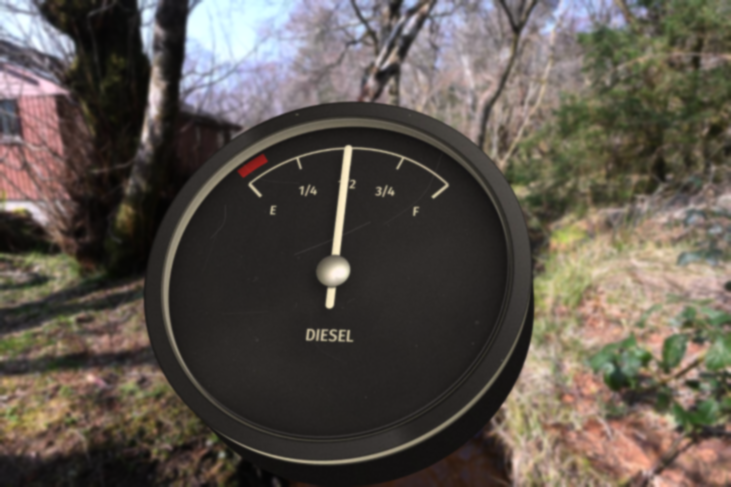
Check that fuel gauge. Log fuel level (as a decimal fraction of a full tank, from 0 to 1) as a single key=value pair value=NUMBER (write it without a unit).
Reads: value=0.5
